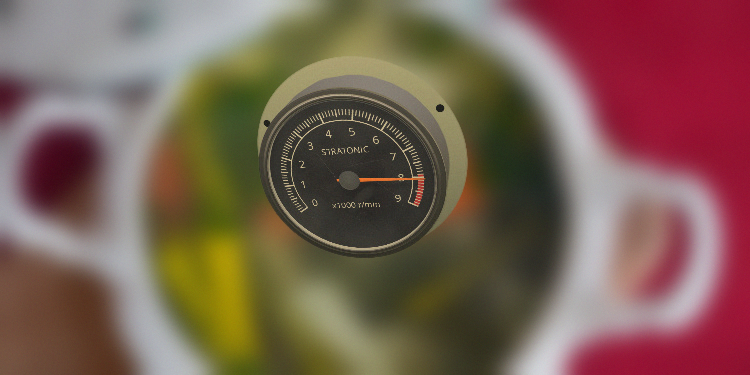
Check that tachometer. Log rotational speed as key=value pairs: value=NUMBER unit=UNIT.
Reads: value=8000 unit=rpm
